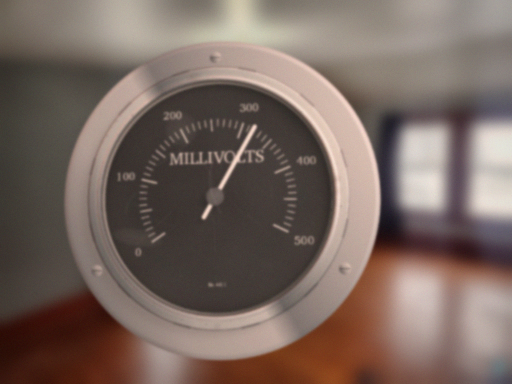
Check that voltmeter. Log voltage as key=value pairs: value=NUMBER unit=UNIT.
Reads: value=320 unit=mV
